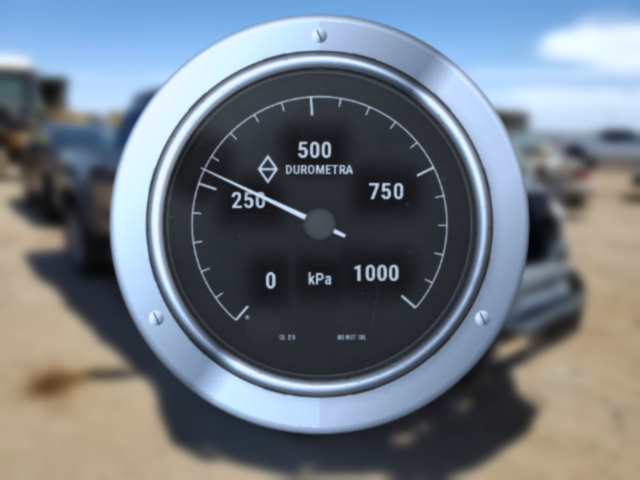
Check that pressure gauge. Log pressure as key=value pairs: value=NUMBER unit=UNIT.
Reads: value=275 unit=kPa
